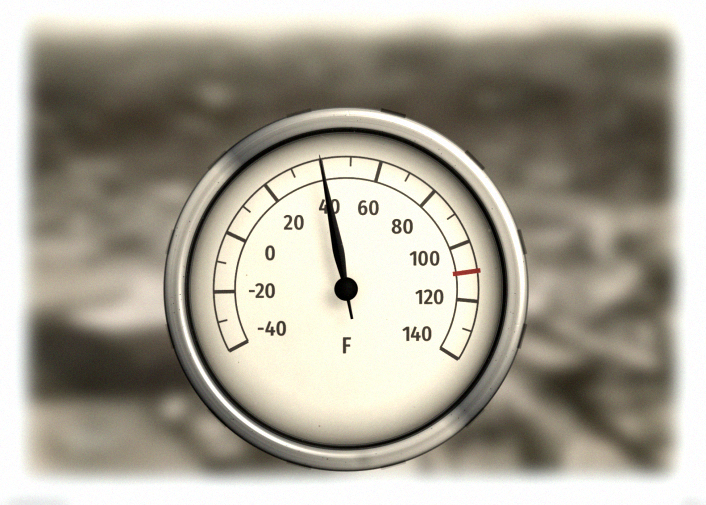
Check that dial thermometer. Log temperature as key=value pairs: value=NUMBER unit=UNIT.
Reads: value=40 unit=°F
